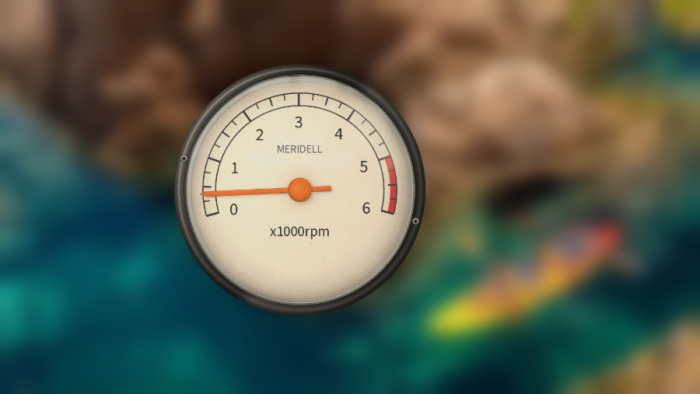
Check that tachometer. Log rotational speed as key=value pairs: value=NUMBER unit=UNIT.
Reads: value=375 unit=rpm
